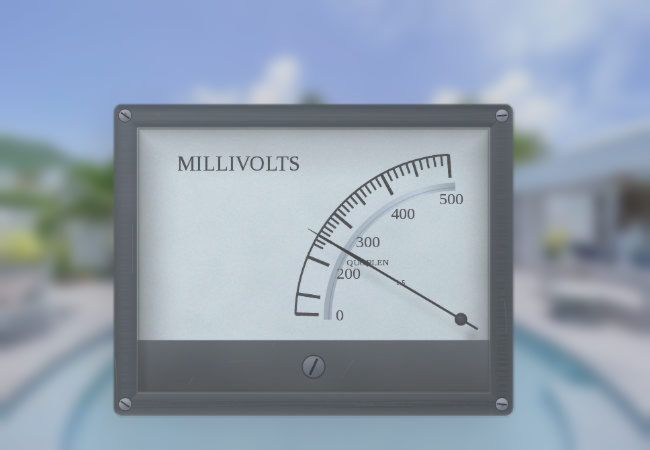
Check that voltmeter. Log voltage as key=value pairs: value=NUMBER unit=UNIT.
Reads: value=250 unit=mV
